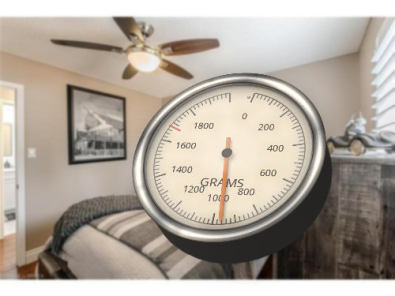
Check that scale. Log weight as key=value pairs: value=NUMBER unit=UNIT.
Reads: value=960 unit=g
